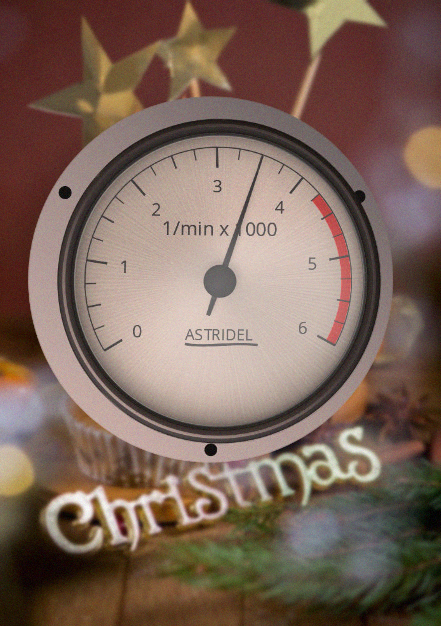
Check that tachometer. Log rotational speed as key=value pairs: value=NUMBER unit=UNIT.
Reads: value=3500 unit=rpm
